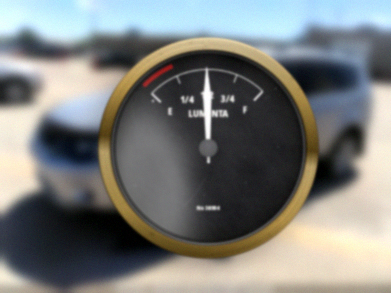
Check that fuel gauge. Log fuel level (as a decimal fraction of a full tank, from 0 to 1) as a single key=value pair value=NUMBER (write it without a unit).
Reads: value=0.5
